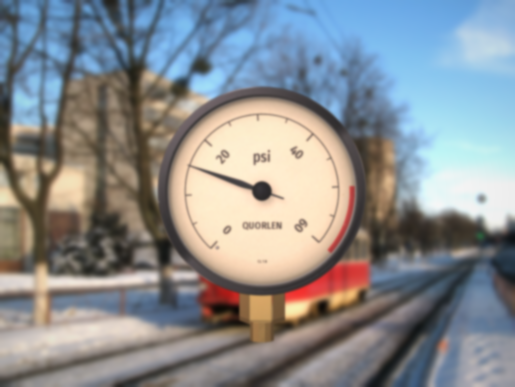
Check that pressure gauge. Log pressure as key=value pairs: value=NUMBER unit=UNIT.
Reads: value=15 unit=psi
